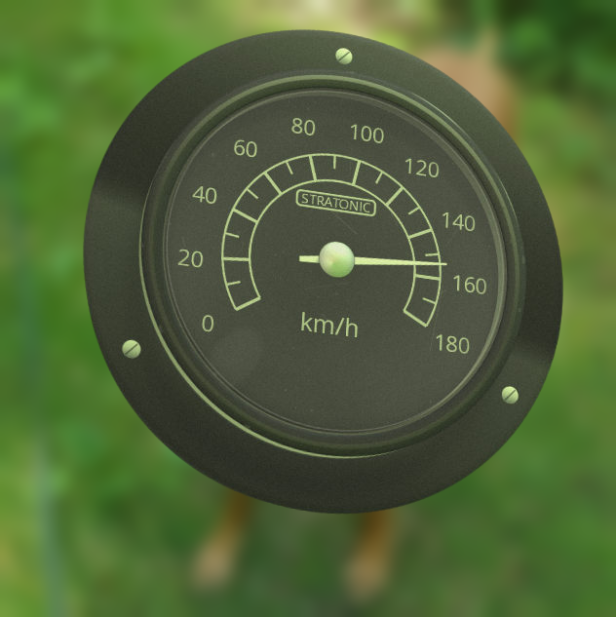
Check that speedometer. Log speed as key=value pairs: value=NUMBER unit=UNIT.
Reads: value=155 unit=km/h
